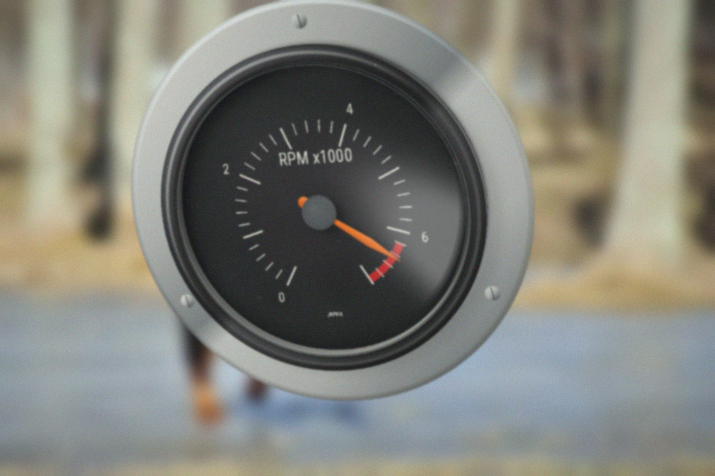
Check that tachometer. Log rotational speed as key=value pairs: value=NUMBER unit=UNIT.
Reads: value=6400 unit=rpm
